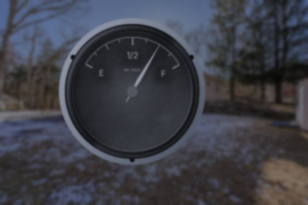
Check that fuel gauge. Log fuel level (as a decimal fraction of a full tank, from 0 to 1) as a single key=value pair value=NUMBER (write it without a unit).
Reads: value=0.75
